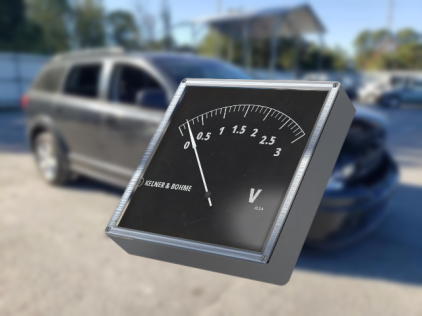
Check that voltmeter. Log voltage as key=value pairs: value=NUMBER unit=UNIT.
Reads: value=0.2 unit=V
